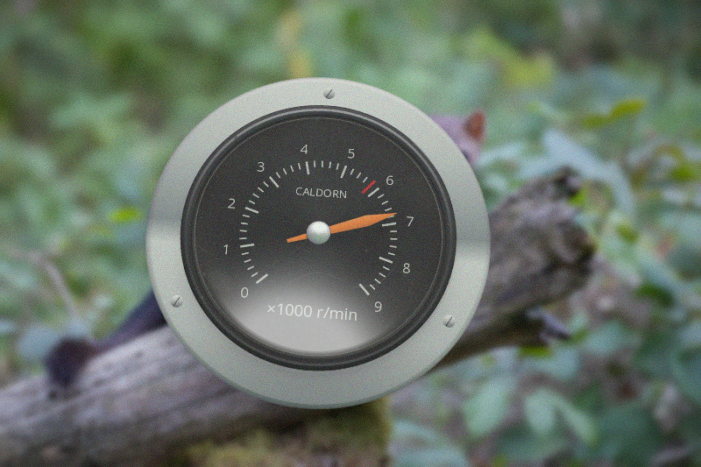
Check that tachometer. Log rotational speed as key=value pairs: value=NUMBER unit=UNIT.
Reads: value=6800 unit=rpm
